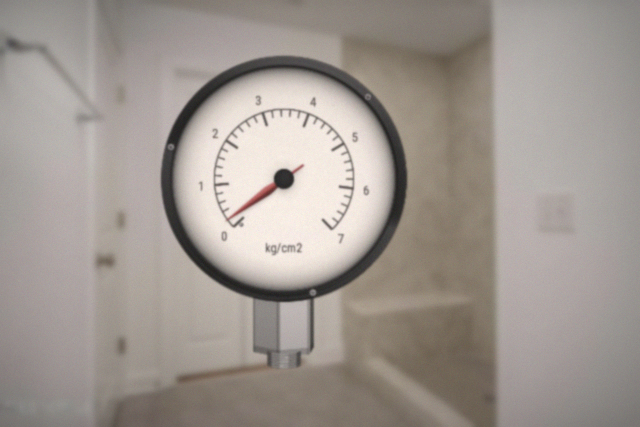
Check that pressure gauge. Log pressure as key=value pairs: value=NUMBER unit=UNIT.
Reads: value=0.2 unit=kg/cm²
